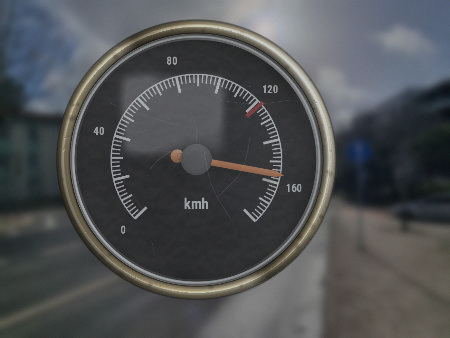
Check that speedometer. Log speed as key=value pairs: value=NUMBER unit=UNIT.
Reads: value=156 unit=km/h
